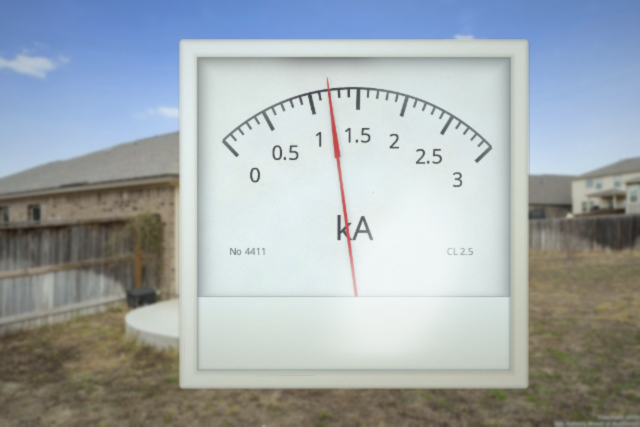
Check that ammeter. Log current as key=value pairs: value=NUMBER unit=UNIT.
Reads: value=1.2 unit=kA
